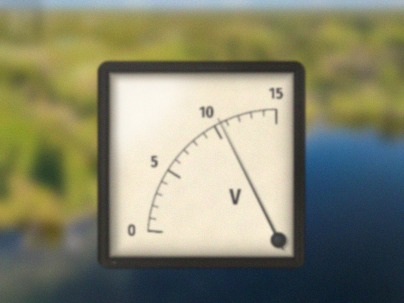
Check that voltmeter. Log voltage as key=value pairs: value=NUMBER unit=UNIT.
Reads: value=10.5 unit=V
